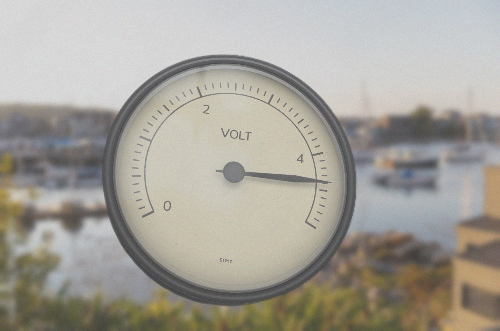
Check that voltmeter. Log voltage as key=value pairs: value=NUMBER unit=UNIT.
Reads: value=4.4 unit=V
